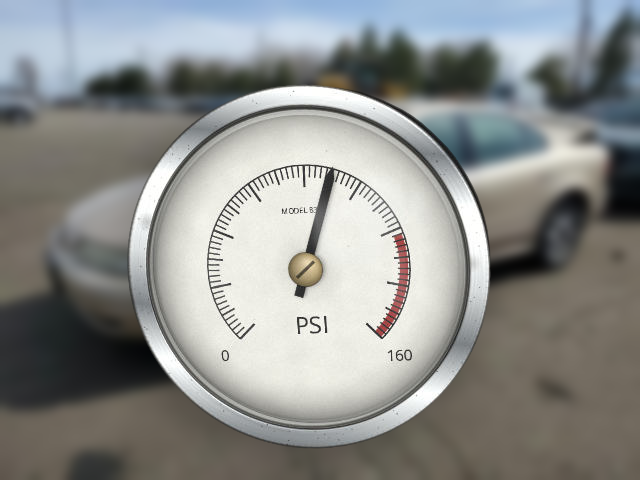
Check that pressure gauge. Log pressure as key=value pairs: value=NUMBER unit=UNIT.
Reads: value=90 unit=psi
